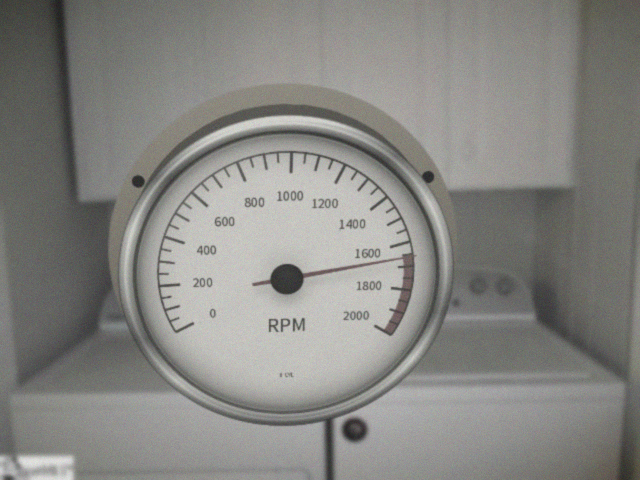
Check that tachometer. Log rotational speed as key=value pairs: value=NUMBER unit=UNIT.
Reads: value=1650 unit=rpm
